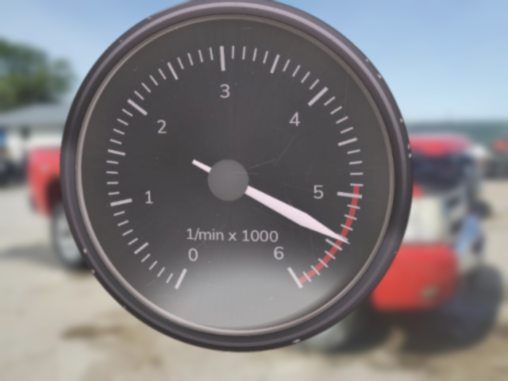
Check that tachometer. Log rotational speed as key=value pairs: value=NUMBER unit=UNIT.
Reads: value=5400 unit=rpm
